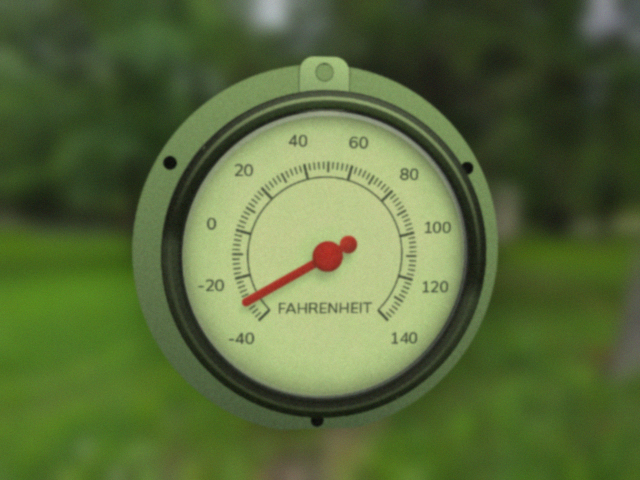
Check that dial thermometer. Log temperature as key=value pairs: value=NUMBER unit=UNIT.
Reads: value=-30 unit=°F
